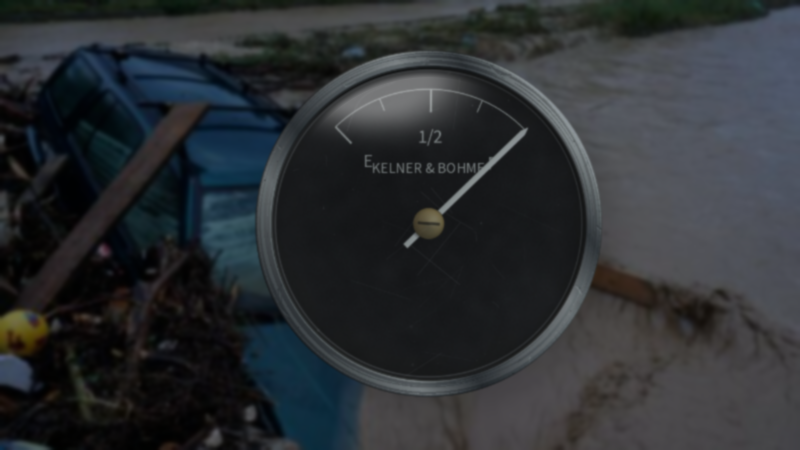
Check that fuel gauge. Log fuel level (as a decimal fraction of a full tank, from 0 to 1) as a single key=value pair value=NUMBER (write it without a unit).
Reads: value=1
